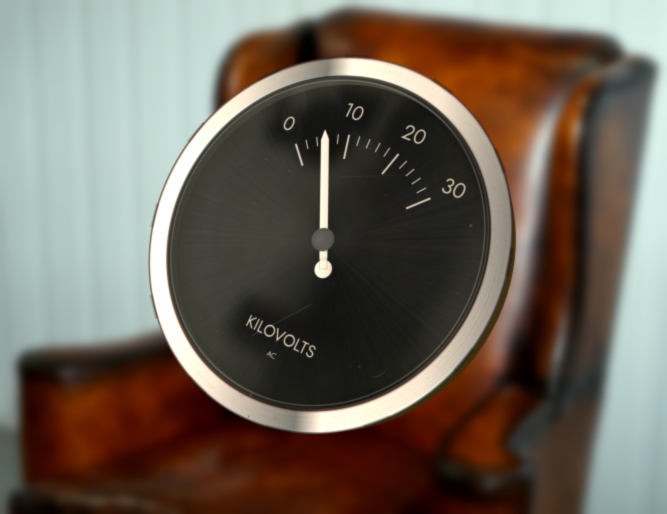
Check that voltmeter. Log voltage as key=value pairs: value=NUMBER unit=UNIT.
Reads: value=6 unit=kV
